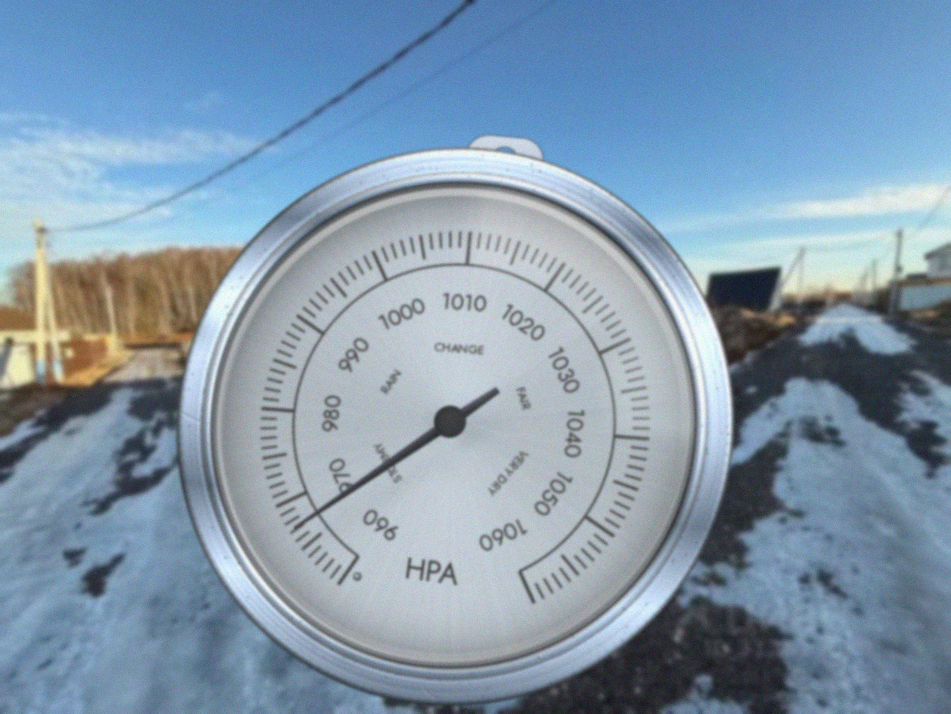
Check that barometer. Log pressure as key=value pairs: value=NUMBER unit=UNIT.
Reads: value=967 unit=hPa
